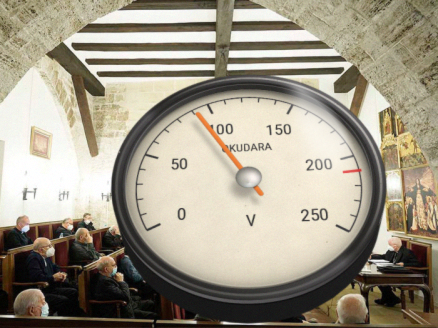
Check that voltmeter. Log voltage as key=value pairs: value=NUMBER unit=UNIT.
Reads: value=90 unit=V
